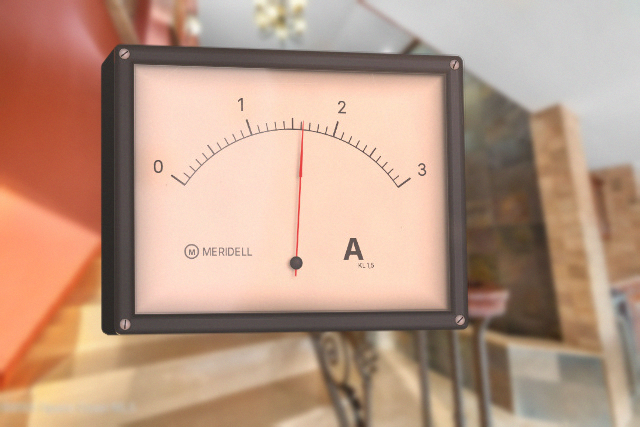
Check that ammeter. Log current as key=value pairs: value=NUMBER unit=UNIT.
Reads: value=1.6 unit=A
